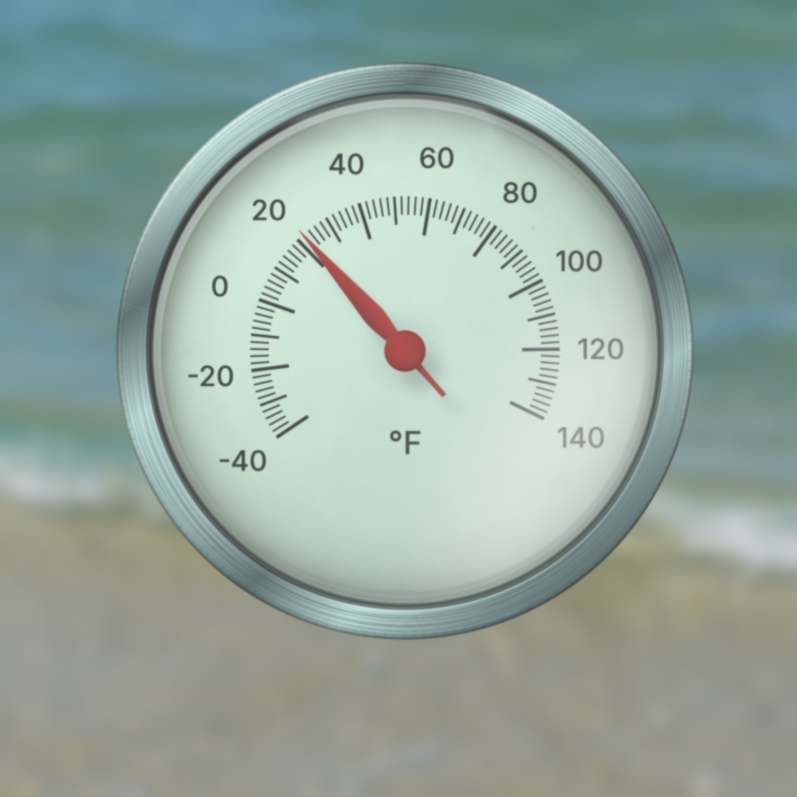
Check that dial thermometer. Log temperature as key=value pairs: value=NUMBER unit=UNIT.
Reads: value=22 unit=°F
